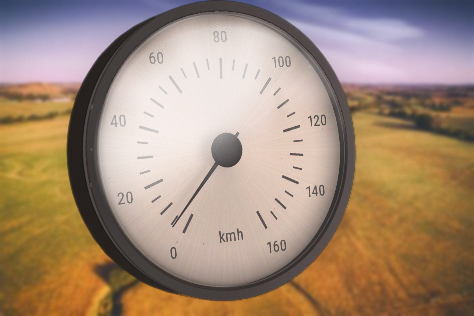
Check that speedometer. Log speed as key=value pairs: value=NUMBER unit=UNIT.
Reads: value=5 unit=km/h
